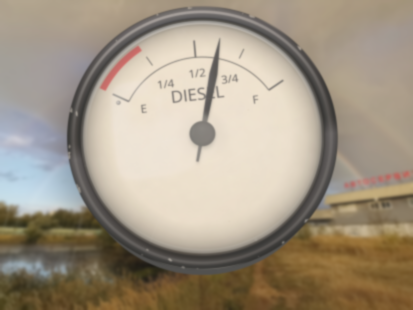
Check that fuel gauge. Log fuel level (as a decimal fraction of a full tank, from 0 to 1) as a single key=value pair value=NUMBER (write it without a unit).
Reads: value=0.625
